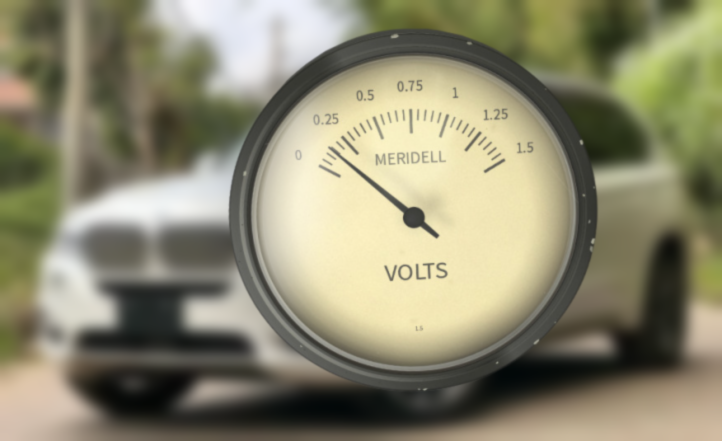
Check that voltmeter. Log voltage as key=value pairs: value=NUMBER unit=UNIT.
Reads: value=0.15 unit=V
